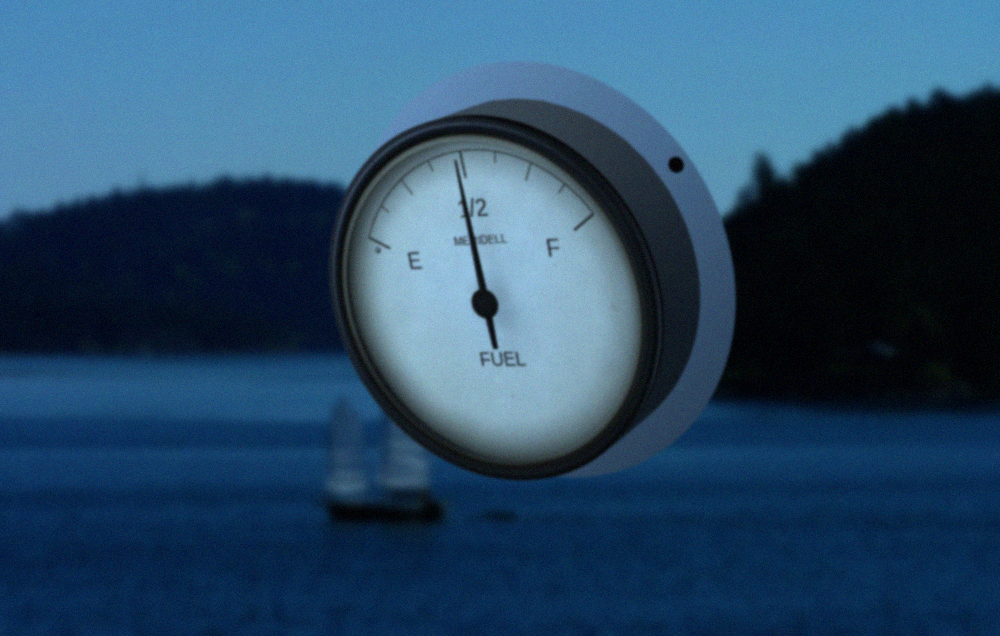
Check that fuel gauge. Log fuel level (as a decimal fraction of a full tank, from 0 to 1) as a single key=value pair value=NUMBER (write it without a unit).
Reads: value=0.5
